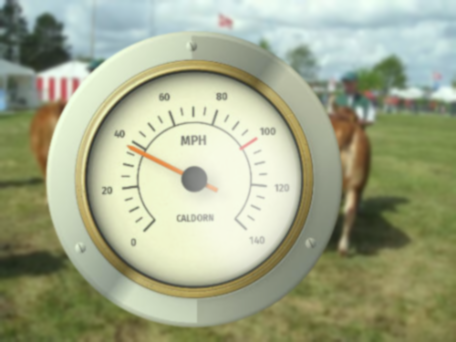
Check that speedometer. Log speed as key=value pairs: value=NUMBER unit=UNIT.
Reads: value=37.5 unit=mph
